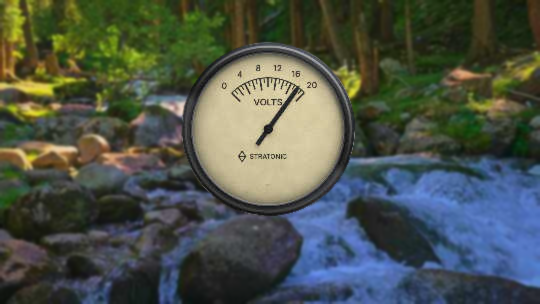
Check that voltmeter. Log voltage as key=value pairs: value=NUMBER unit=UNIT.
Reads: value=18 unit=V
